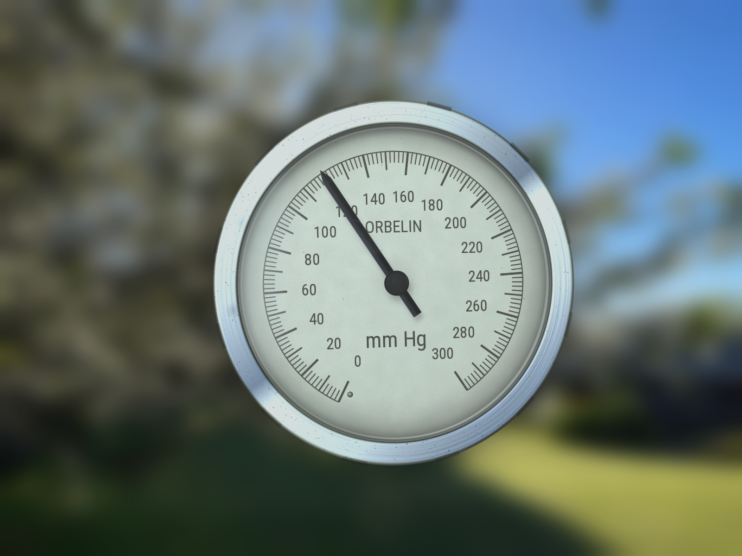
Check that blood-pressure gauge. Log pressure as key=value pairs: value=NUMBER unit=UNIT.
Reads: value=120 unit=mmHg
